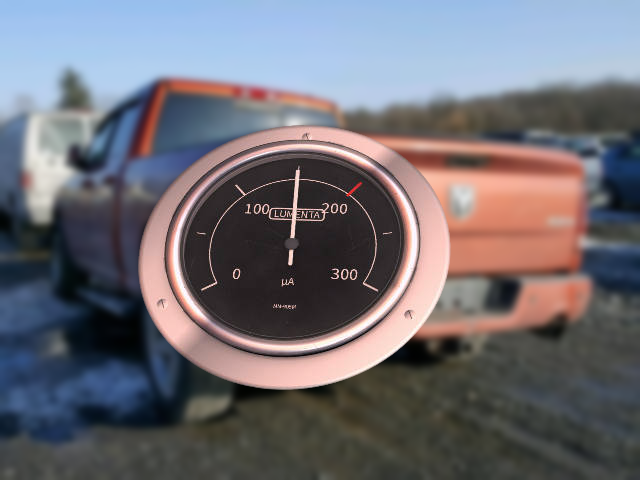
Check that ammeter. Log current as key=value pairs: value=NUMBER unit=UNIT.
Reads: value=150 unit=µA
